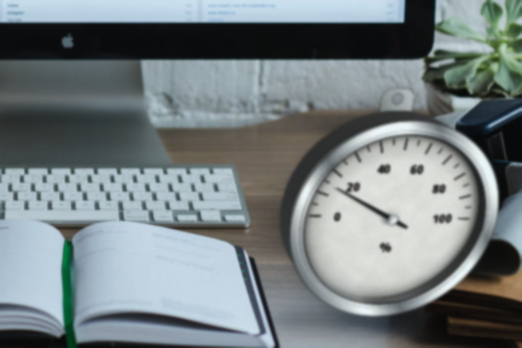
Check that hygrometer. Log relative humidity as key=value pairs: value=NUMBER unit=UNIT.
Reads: value=15 unit=%
